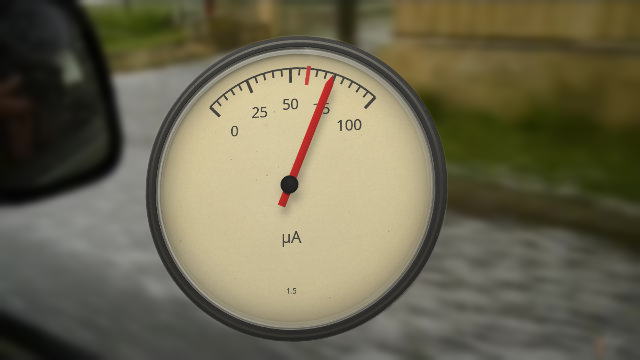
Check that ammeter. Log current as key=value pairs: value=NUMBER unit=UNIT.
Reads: value=75 unit=µA
